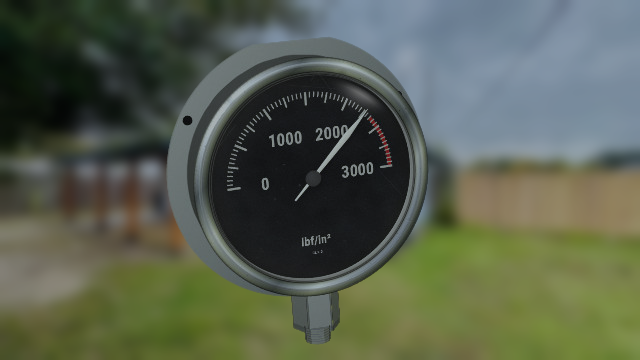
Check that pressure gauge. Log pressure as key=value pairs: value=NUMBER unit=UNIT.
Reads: value=2250 unit=psi
